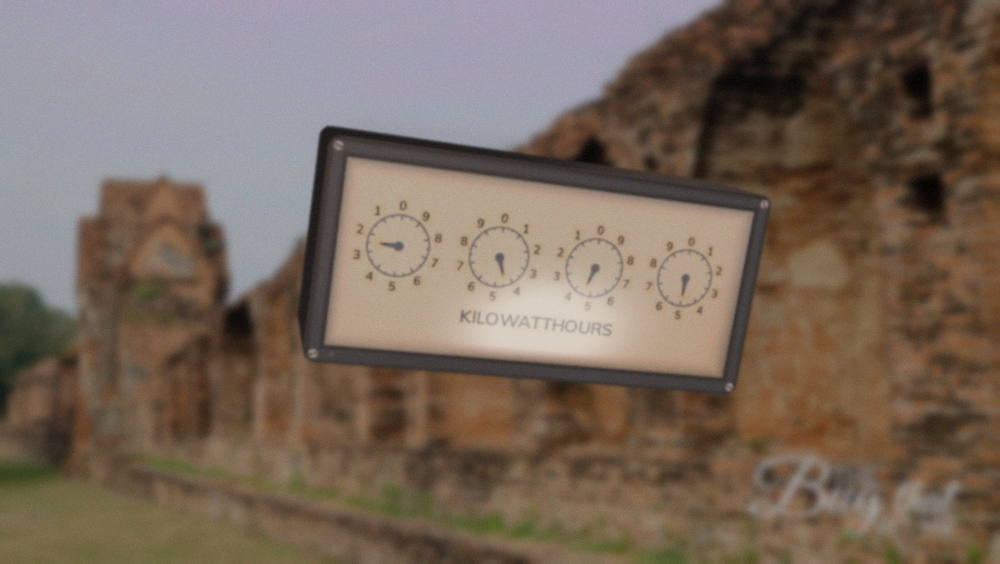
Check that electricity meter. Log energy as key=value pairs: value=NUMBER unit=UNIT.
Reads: value=2445 unit=kWh
